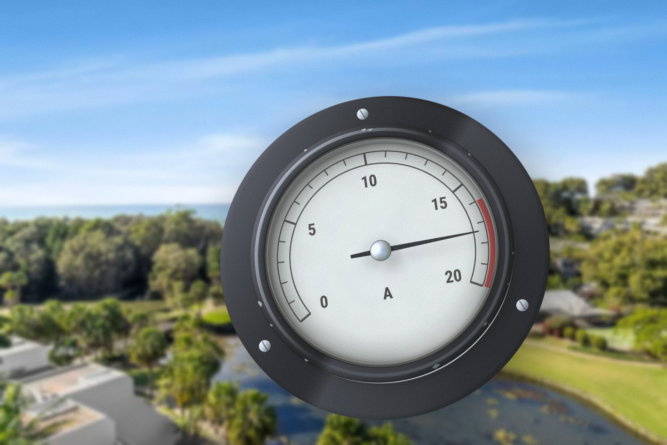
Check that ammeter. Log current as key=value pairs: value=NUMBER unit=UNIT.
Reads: value=17.5 unit=A
